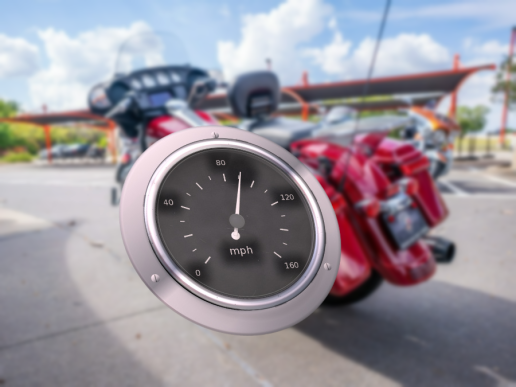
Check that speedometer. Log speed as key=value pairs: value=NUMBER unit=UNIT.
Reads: value=90 unit=mph
